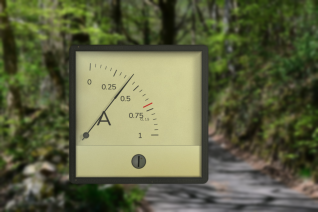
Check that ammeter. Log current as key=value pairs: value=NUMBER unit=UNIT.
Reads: value=0.4 unit=A
